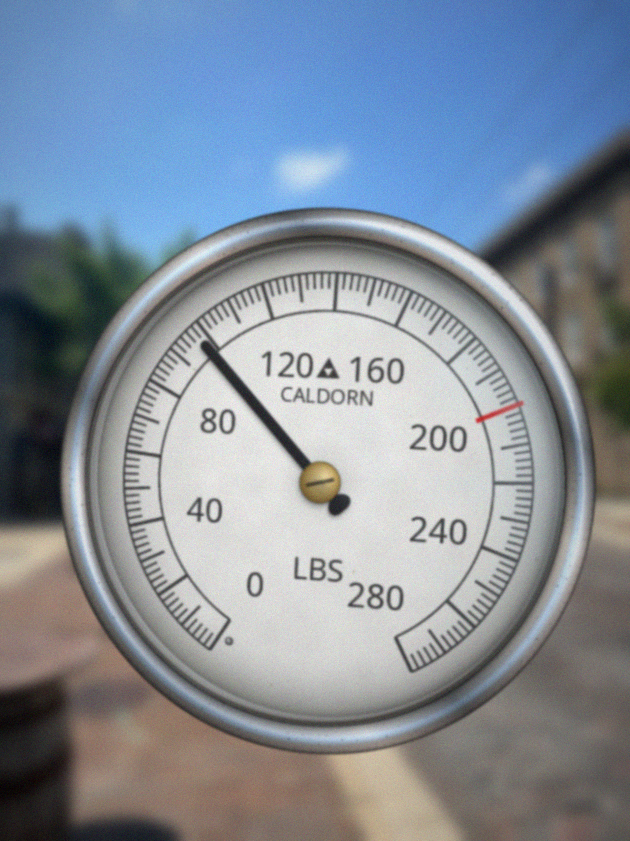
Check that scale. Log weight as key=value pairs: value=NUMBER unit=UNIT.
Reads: value=98 unit=lb
